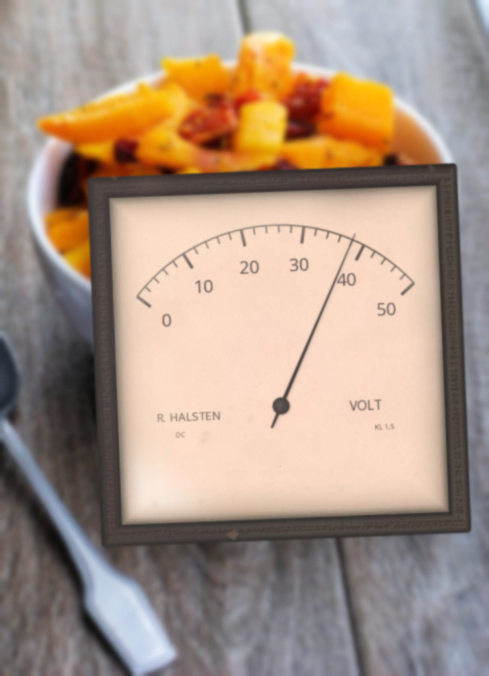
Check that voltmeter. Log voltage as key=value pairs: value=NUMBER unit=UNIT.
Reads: value=38 unit=V
